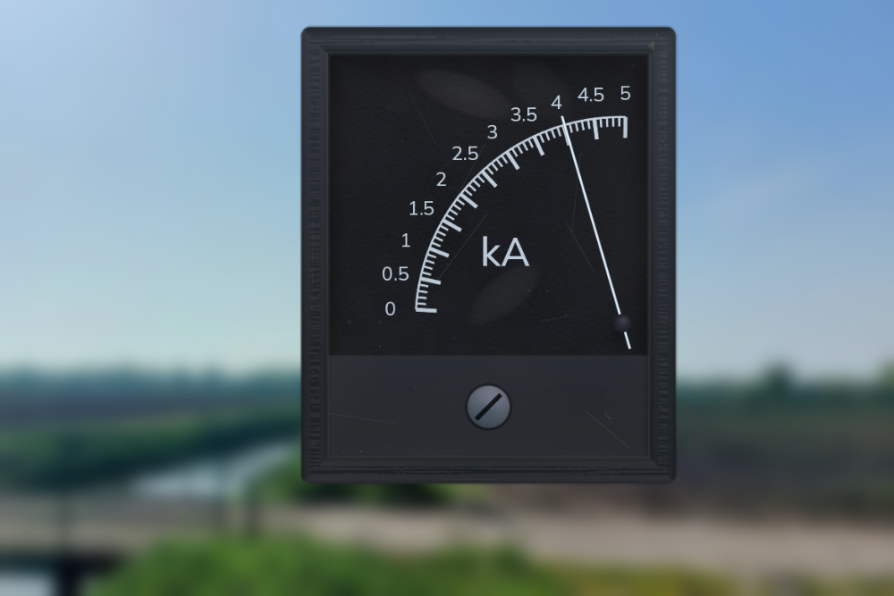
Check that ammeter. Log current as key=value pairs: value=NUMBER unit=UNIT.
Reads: value=4 unit=kA
